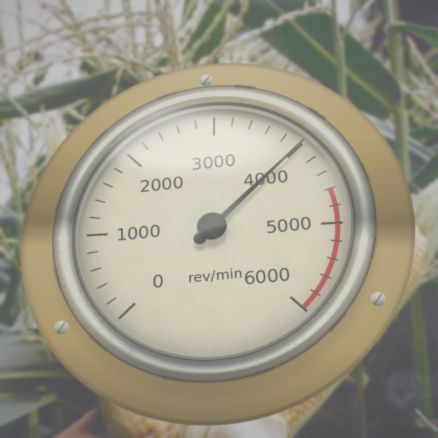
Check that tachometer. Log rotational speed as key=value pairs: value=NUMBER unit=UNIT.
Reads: value=4000 unit=rpm
